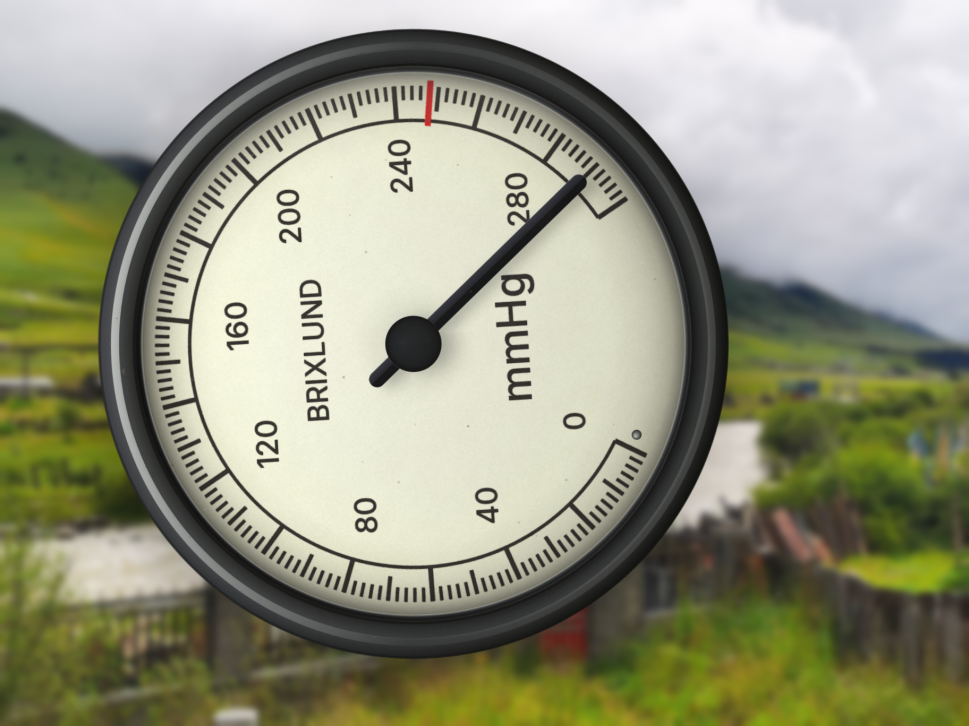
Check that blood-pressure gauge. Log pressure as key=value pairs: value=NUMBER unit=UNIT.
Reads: value=290 unit=mmHg
